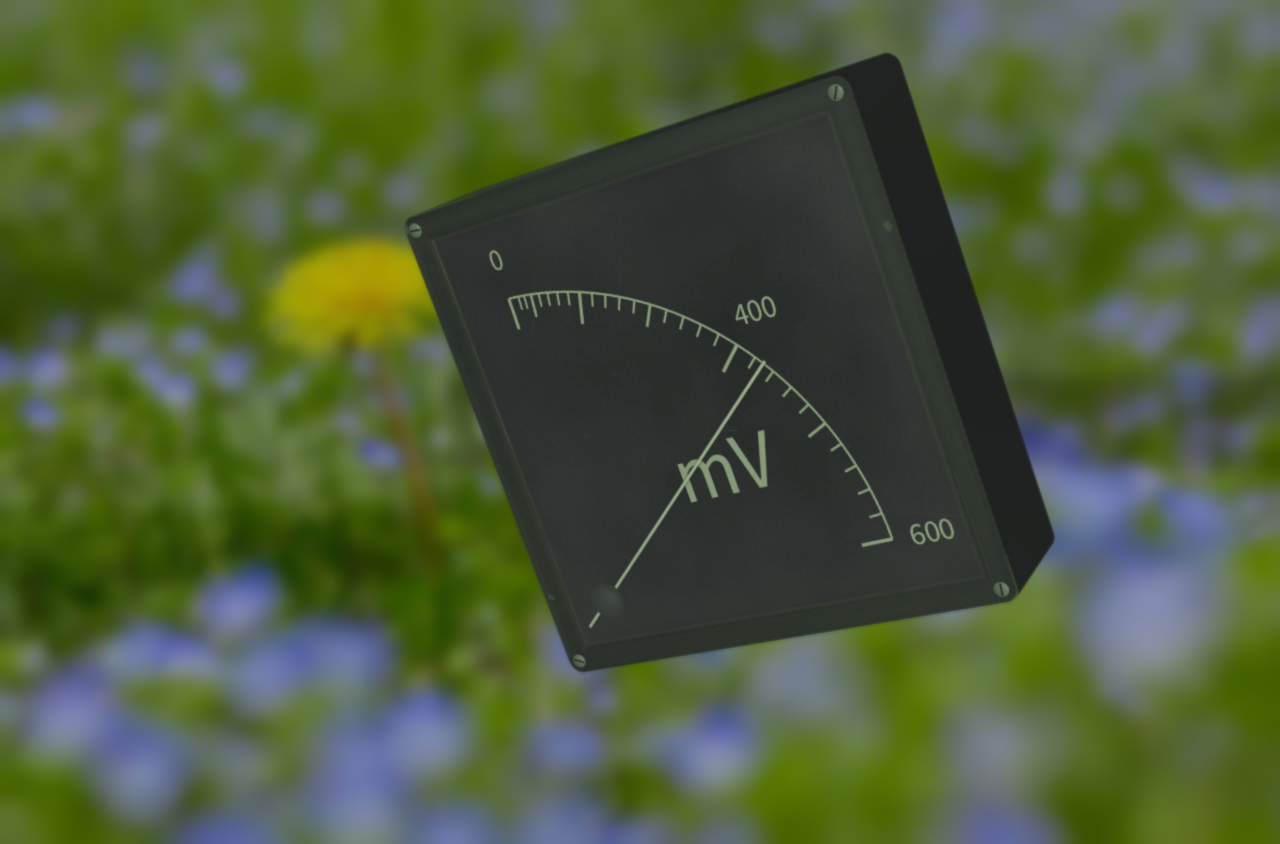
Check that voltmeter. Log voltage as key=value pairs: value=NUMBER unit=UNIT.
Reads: value=430 unit=mV
